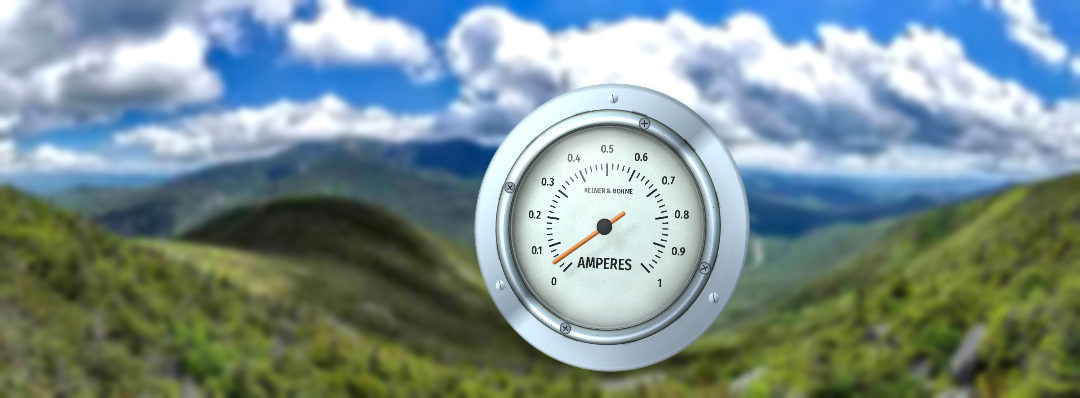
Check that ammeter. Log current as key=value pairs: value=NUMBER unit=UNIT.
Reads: value=0.04 unit=A
